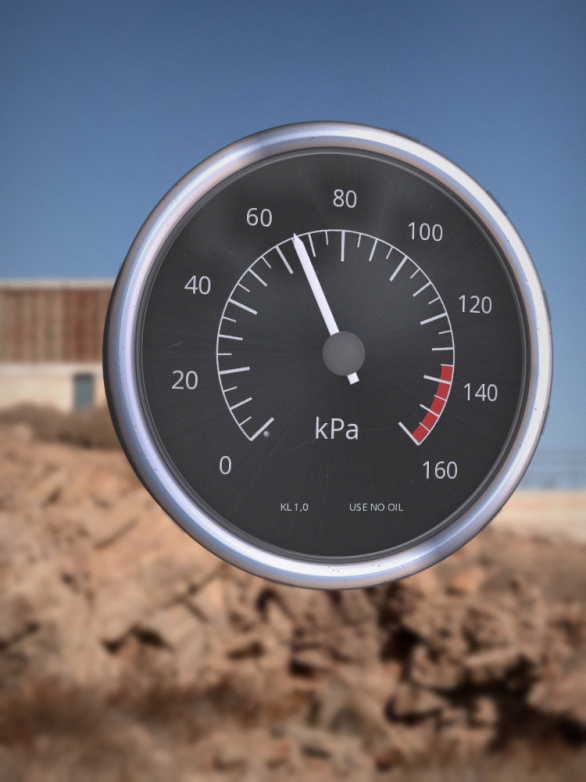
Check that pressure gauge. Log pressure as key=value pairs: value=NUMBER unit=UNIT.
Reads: value=65 unit=kPa
